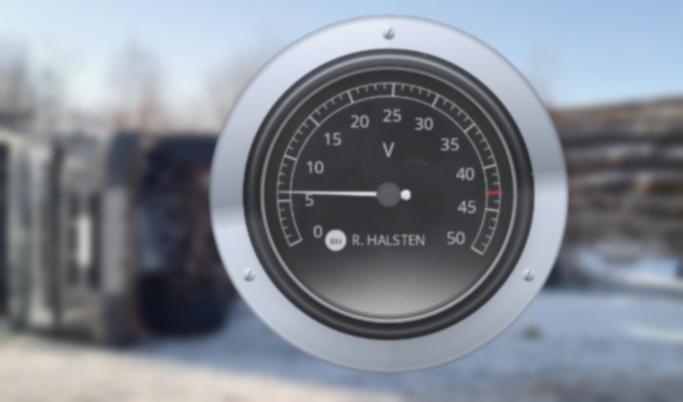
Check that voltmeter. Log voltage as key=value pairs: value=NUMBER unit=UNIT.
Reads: value=6 unit=V
